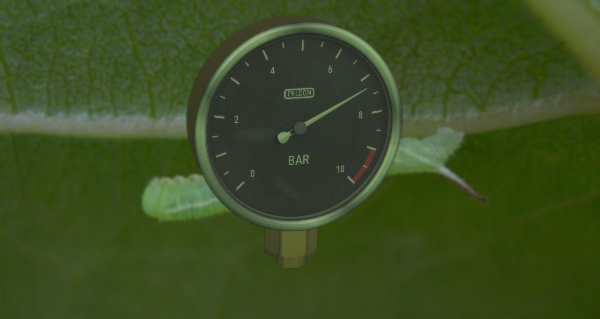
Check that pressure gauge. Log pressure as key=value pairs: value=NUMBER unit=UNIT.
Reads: value=7.25 unit=bar
